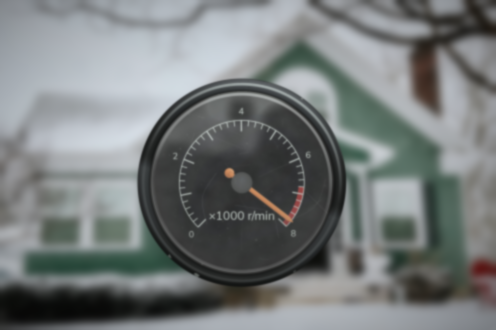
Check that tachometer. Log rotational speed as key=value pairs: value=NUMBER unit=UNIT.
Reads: value=7800 unit=rpm
